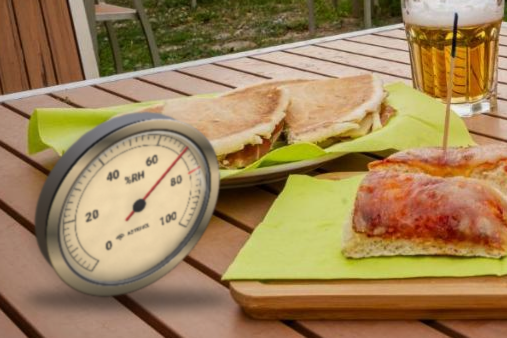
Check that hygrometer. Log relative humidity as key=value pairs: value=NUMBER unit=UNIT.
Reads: value=70 unit=%
